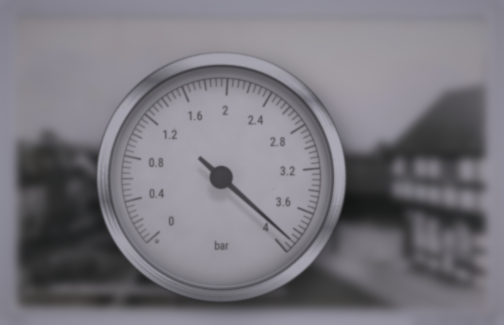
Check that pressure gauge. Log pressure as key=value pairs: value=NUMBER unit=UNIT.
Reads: value=3.9 unit=bar
